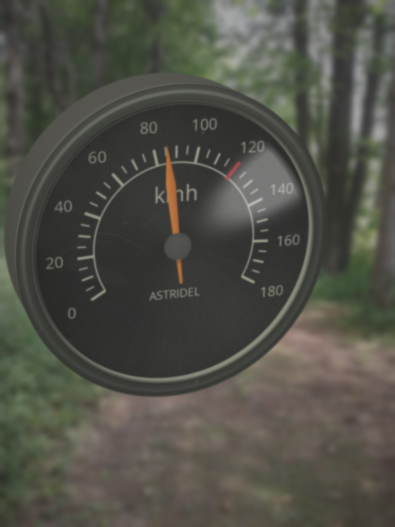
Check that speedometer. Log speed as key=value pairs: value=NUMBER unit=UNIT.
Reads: value=85 unit=km/h
